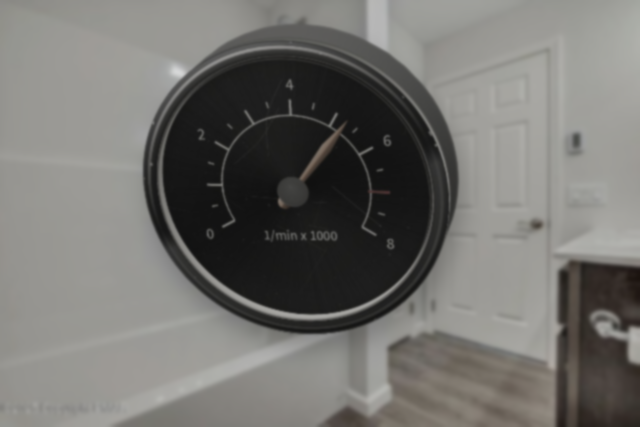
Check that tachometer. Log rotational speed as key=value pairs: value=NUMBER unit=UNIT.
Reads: value=5250 unit=rpm
